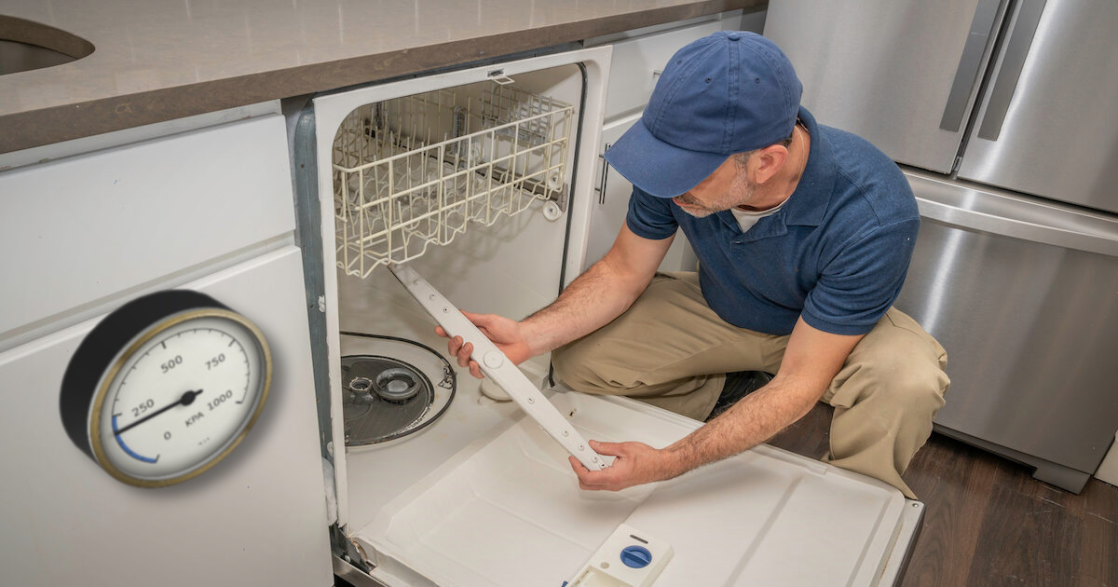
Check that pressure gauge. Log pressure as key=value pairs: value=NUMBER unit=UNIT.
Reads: value=200 unit=kPa
